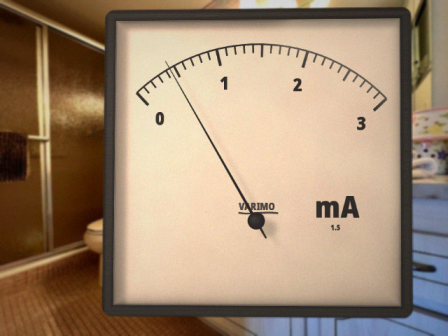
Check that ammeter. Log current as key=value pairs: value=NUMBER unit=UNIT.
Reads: value=0.45 unit=mA
